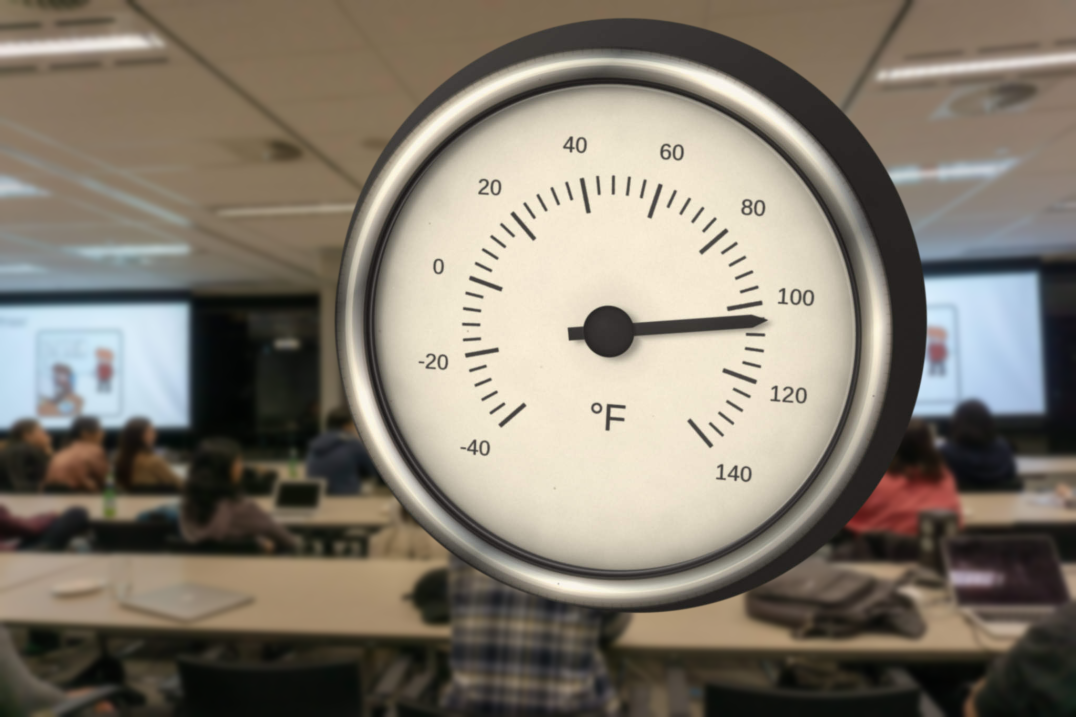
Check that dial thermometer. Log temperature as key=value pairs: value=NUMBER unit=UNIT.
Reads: value=104 unit=°F
